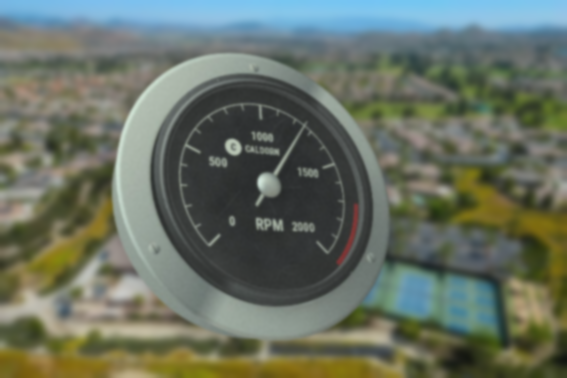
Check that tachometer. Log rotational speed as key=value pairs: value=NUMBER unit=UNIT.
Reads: value=1250 unit=rpm
